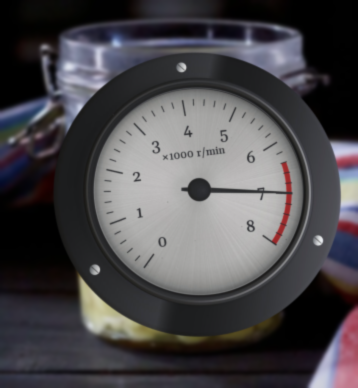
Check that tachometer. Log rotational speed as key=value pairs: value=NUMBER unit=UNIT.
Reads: value=7000 unit=rpm
